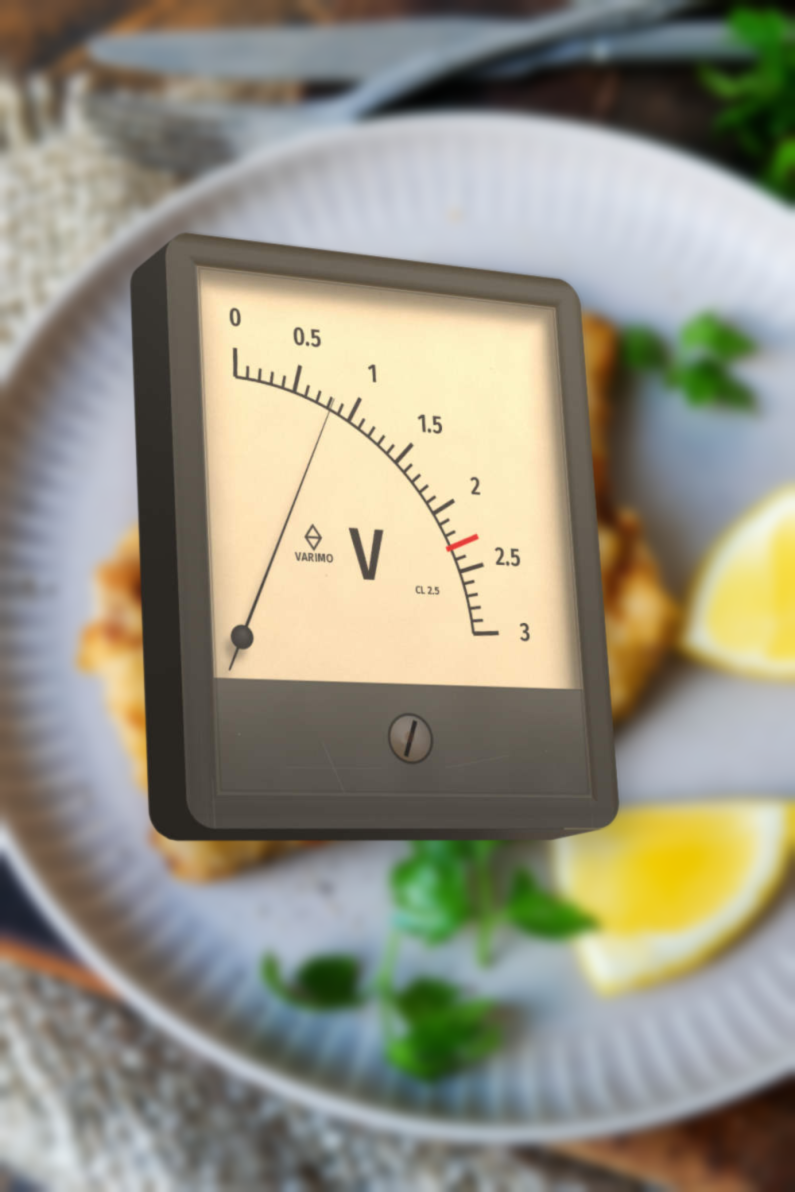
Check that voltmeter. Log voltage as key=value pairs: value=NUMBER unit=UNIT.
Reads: value=0.8 unit=V
